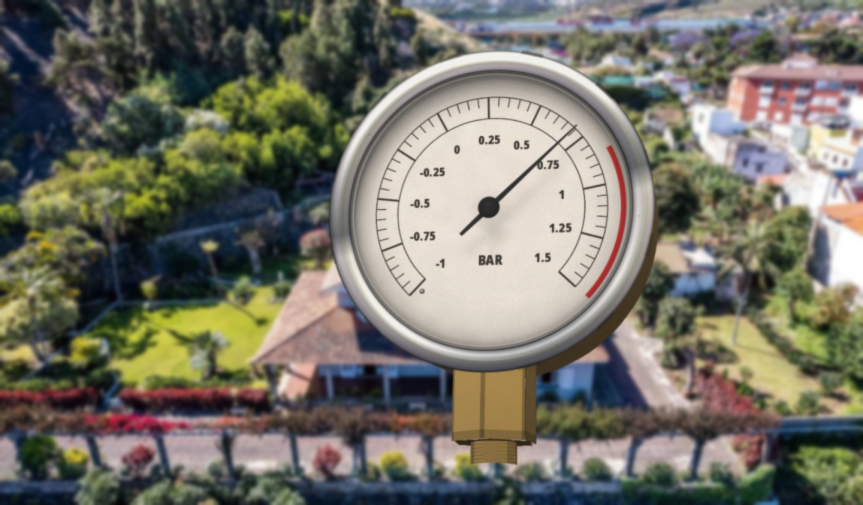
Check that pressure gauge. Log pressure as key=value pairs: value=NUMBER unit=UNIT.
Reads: value=0.7 unit=bar
